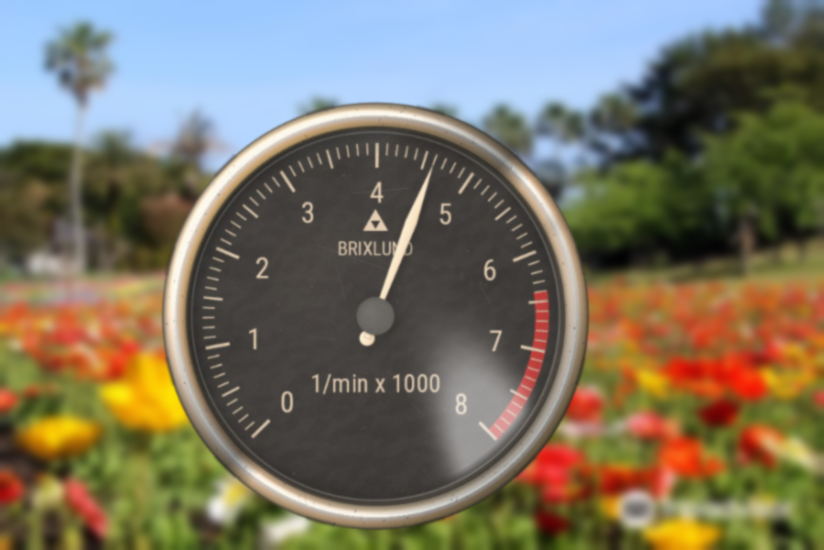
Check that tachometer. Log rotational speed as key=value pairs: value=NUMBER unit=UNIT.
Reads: value=4600 unit=rpm
